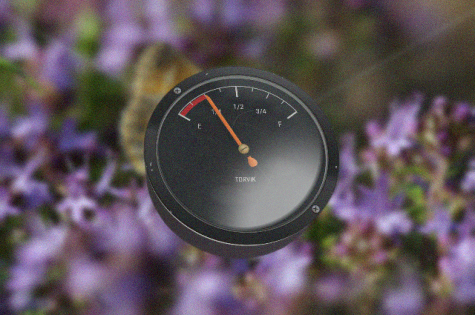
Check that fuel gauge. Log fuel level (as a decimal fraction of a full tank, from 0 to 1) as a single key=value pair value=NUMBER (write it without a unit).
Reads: value=0.25
